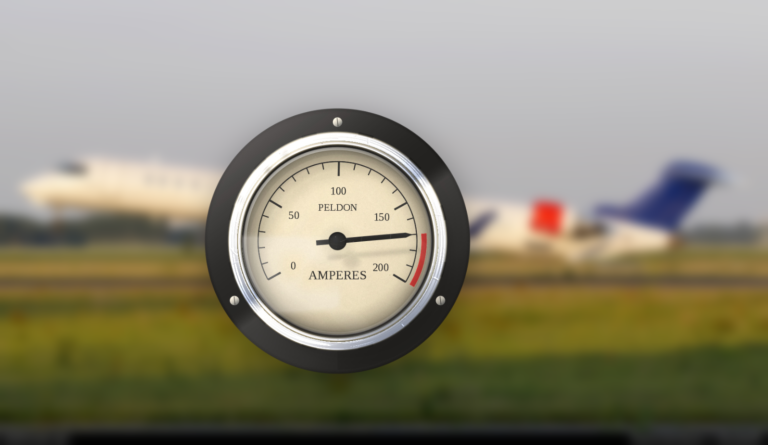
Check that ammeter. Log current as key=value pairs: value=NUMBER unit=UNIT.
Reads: value=170 unit=A
